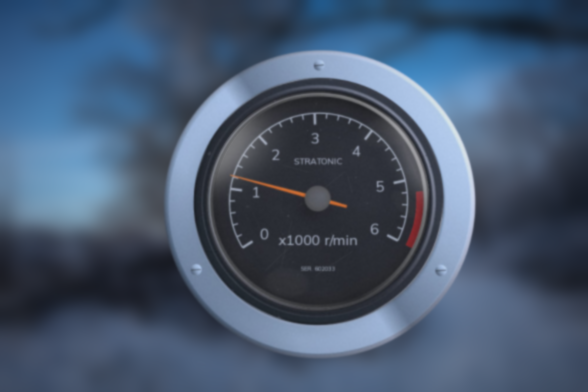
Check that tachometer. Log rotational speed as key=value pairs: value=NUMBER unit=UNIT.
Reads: value=1200 unit=rpm
